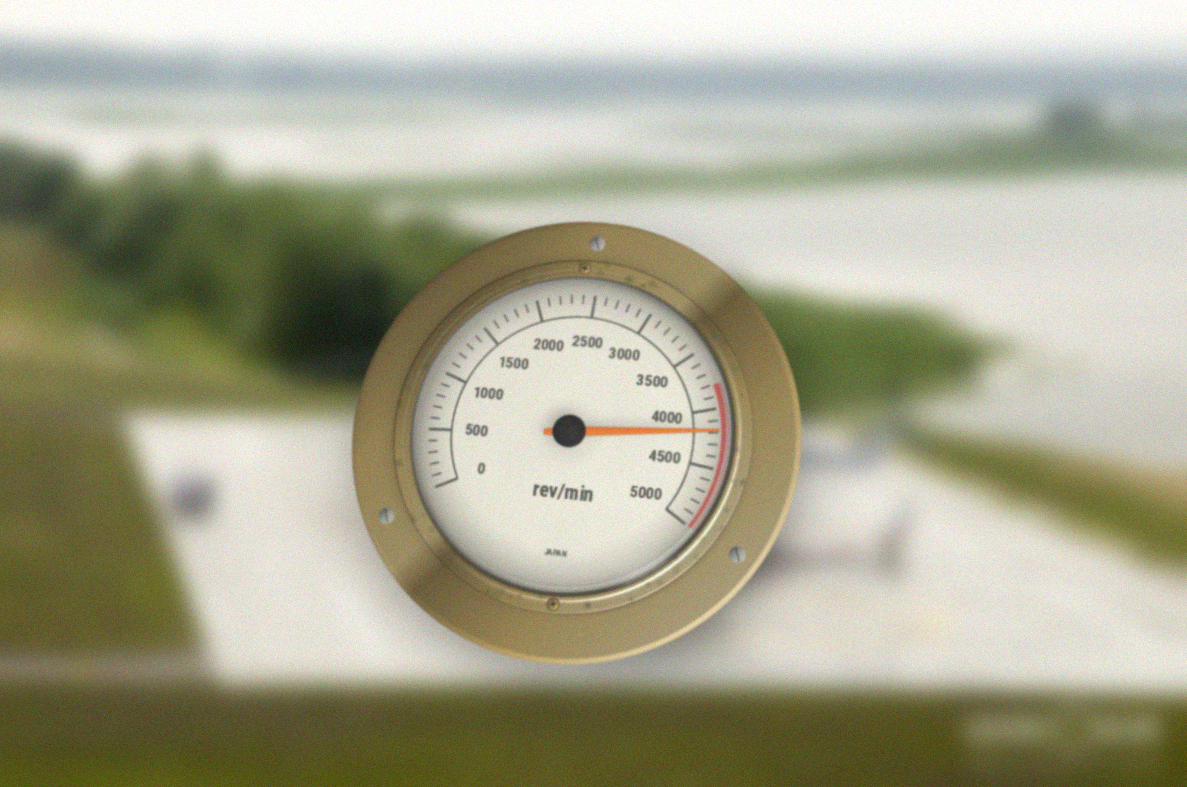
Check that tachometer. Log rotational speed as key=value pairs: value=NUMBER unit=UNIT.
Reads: value=4200 unit=rpm
